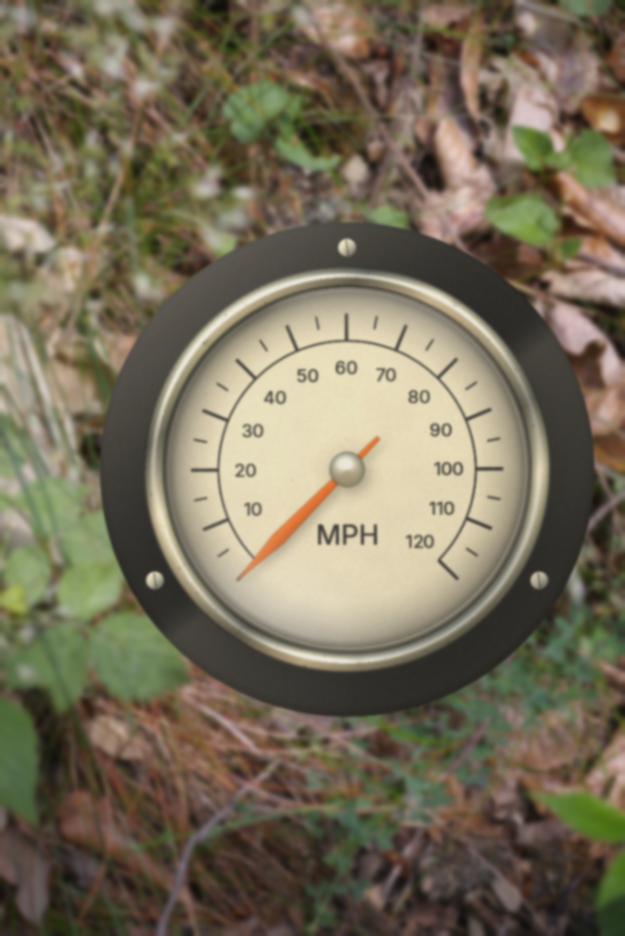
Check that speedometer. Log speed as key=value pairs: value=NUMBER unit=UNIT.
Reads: value=0 unit=mph
